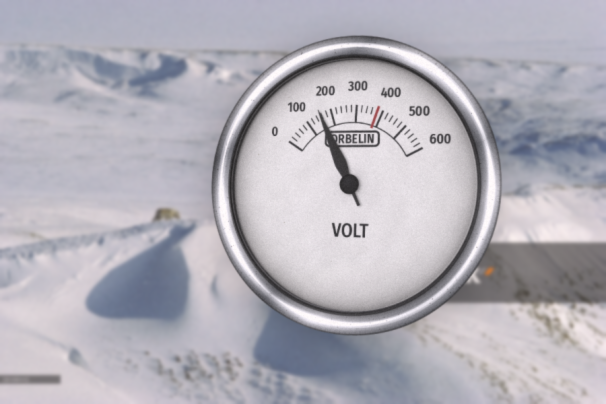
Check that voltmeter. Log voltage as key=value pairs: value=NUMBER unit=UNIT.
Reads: value=160 unit=V
